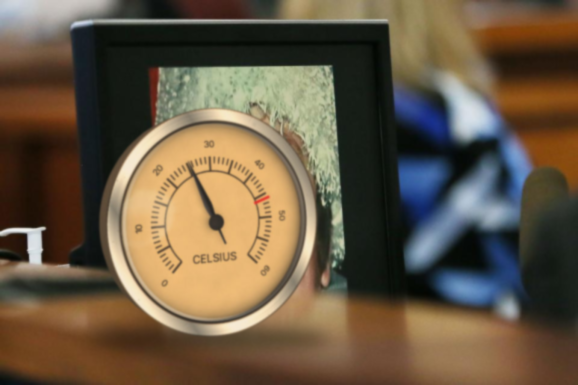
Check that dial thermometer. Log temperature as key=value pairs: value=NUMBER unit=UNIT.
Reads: value=25 unit=°C
